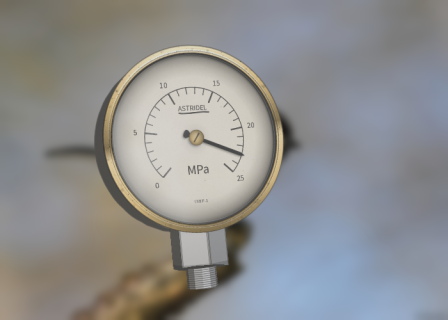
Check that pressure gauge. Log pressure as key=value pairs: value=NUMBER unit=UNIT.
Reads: value=23 unit=MPa
